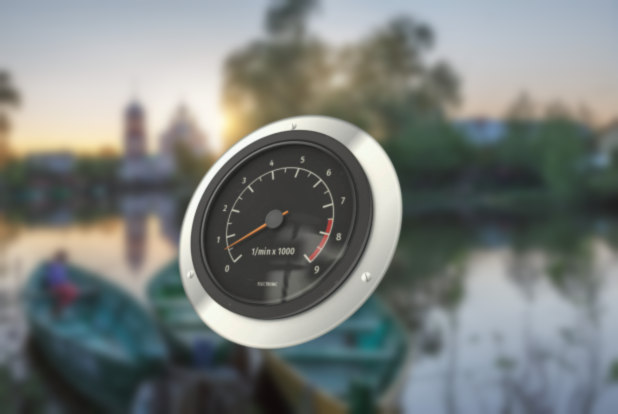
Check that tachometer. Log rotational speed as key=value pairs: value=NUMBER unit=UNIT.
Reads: value=500 unit=rpm
